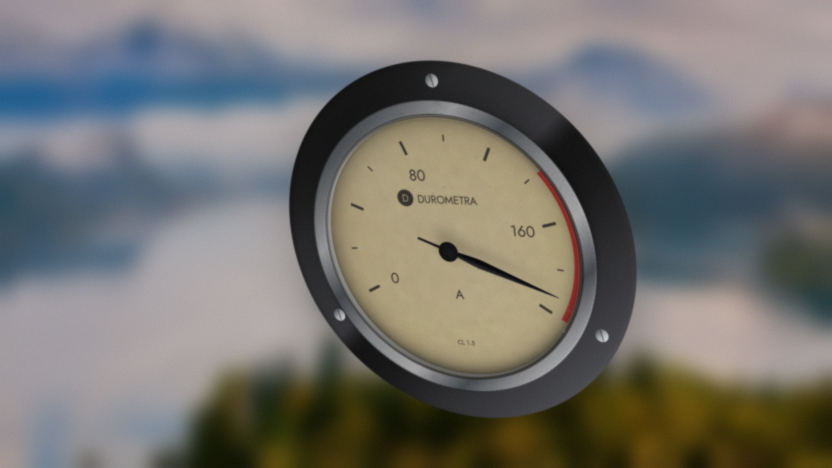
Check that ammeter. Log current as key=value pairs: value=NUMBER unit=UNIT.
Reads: value=190 unit=A
